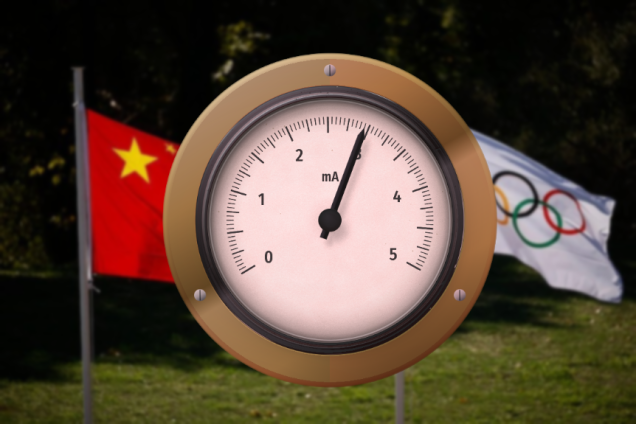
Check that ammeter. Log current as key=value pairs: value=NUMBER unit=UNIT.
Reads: value=2.95 unit=mA
